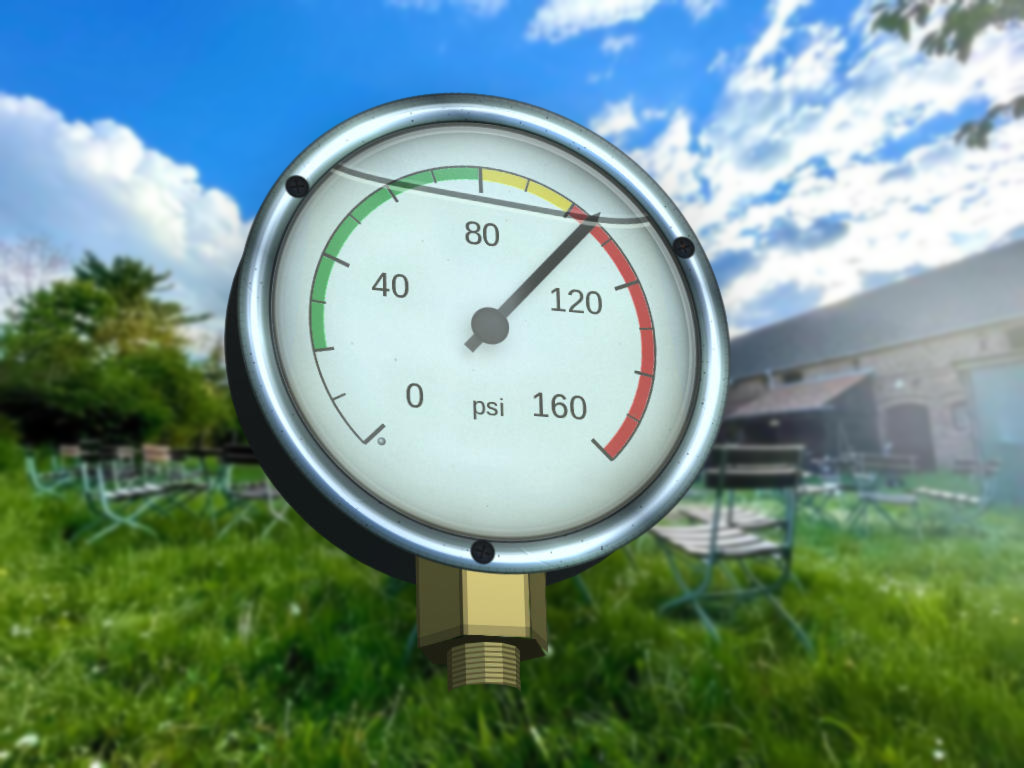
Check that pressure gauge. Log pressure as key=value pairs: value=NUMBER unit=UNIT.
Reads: value=105 unit=psi
